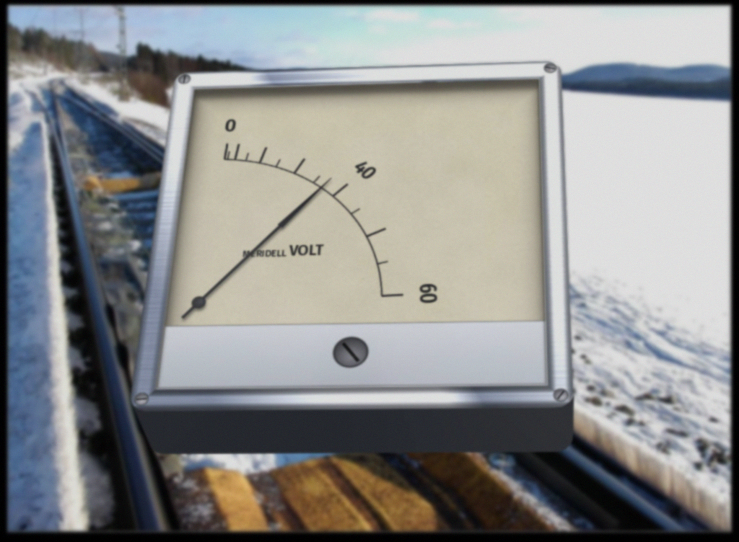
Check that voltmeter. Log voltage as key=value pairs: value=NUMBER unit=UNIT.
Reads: value=37.5 unit=V
